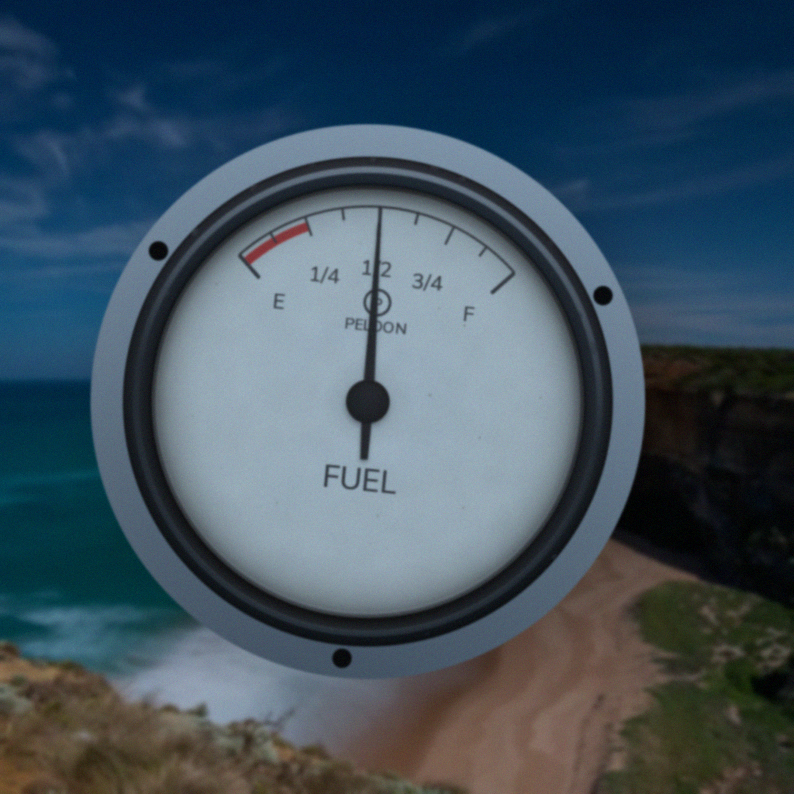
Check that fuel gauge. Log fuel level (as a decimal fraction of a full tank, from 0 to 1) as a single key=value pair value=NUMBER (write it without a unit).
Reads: value=0.5
